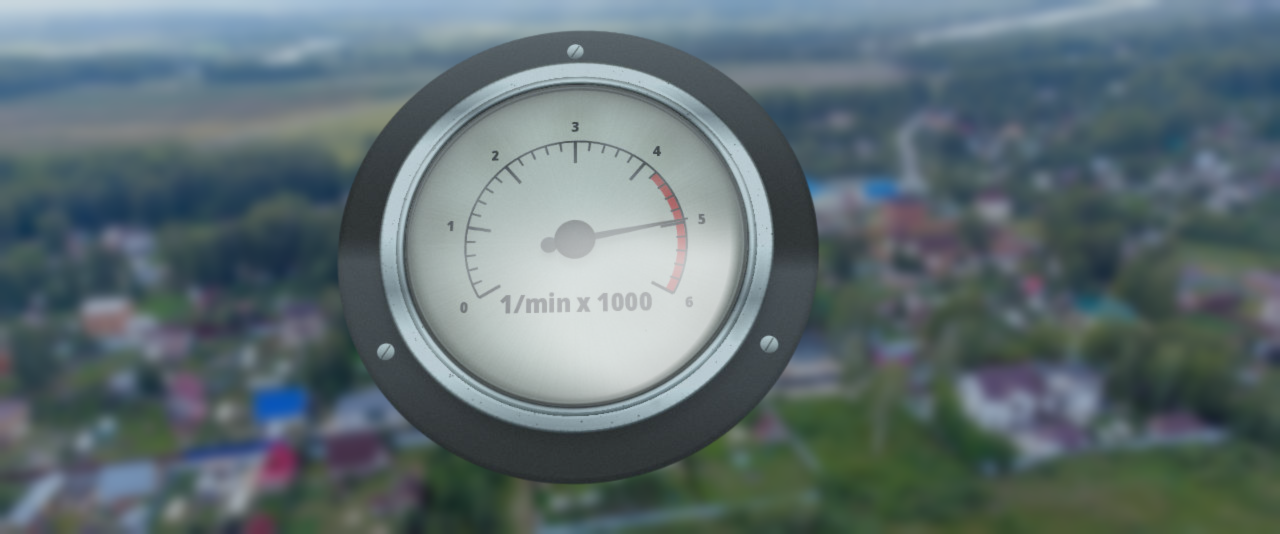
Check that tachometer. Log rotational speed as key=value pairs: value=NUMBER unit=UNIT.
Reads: value=5000 unit=rpm
